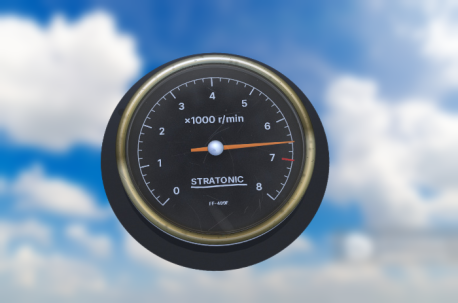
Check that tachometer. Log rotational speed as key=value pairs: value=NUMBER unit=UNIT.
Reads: value=6600 unit=rpm
